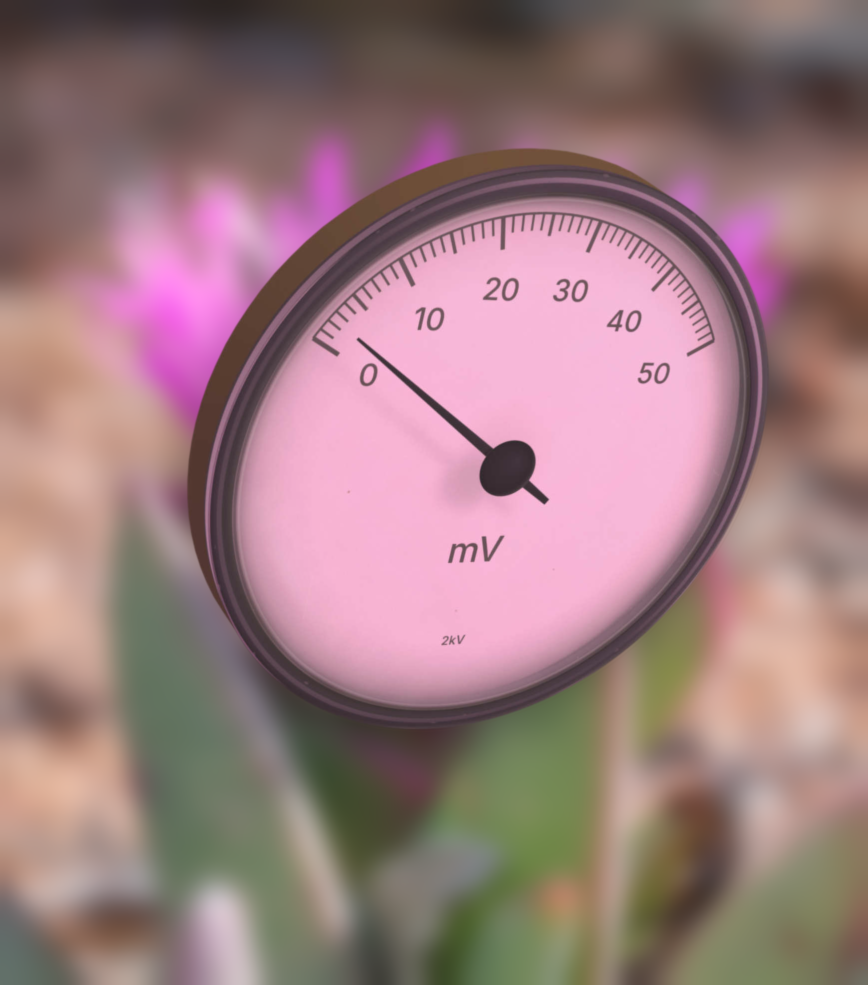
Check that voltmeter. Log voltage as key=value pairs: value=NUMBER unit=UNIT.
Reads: value=2.5 unit=mV
